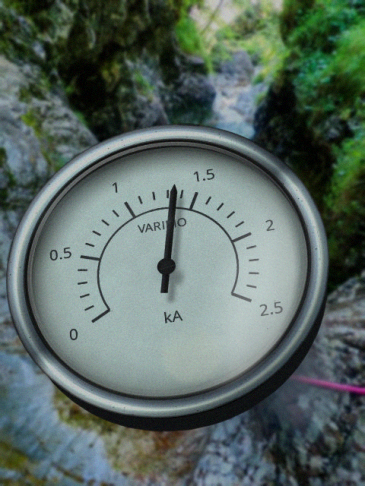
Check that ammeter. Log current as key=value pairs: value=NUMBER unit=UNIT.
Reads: value=1.35 unit=kA
